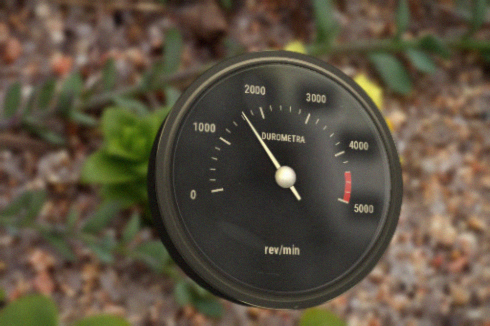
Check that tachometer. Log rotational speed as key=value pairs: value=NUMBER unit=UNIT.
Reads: value=1600 unit=rpm
